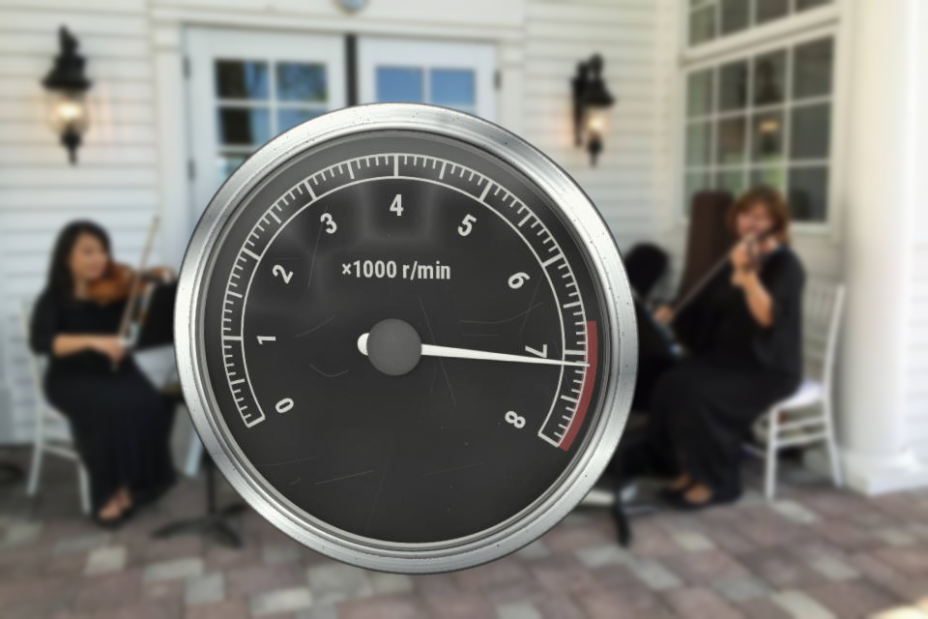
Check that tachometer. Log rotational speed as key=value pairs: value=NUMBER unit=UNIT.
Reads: value=7100 unit=rpm
